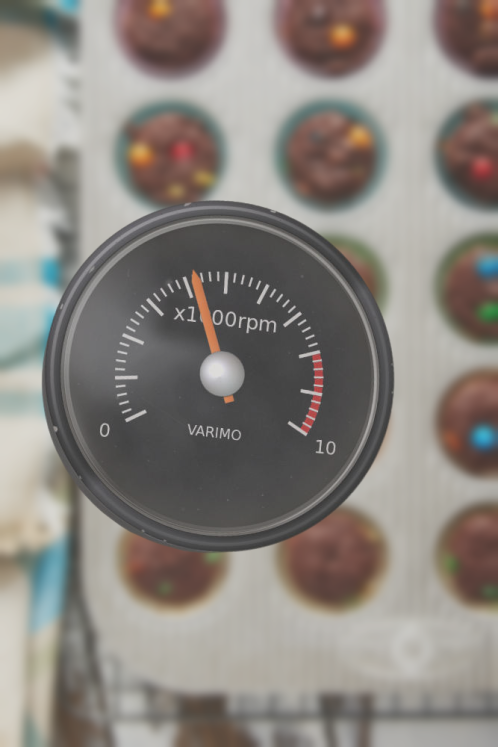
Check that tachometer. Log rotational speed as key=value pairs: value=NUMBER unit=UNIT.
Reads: value=4200 unit=rpm
